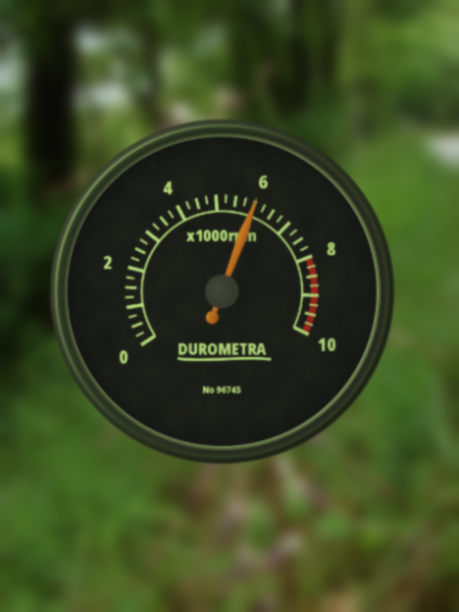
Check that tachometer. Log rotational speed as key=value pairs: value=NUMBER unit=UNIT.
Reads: value=6000 unit=rpm
